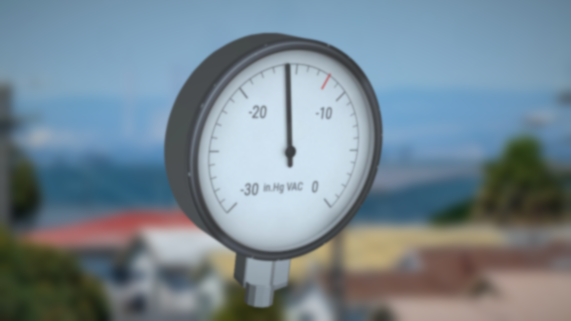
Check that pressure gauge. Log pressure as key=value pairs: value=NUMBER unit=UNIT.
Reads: value=-16 unit=inHg
